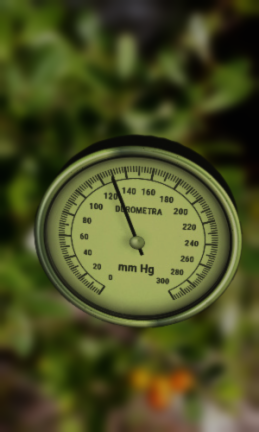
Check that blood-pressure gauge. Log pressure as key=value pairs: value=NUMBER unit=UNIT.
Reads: value=130 unit=mmHg
